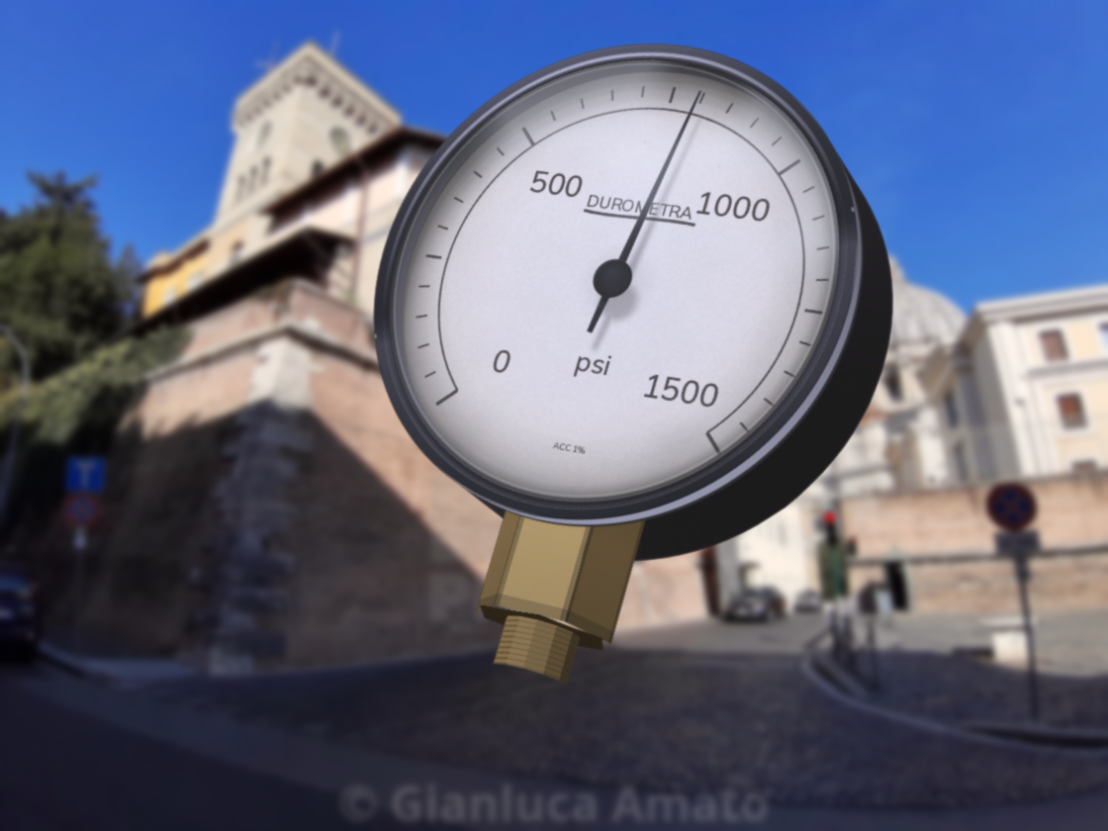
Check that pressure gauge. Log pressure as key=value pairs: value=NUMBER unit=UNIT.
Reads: value=800 unit=psi
